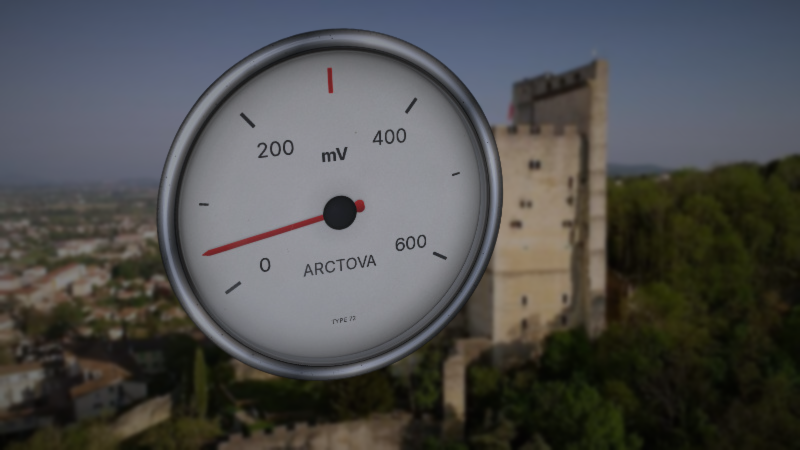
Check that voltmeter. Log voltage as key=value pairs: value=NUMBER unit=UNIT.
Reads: value=50 unit=mV
